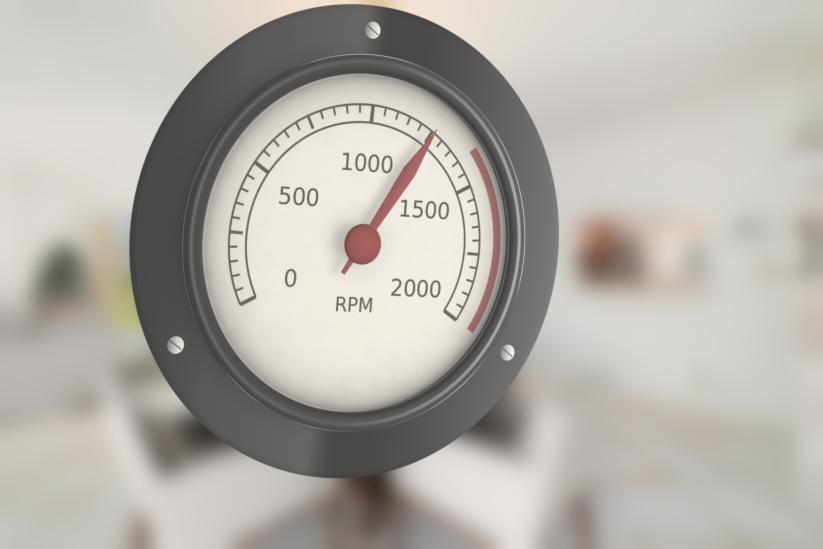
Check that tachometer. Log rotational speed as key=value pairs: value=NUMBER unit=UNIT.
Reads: value=1250 unit=rpm
